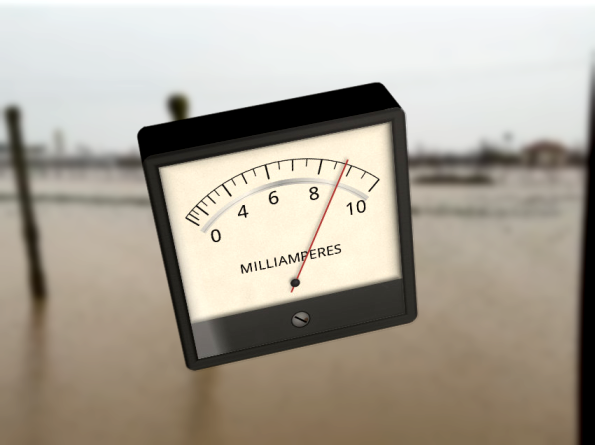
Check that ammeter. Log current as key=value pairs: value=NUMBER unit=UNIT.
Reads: value=8.75 unit=mA
